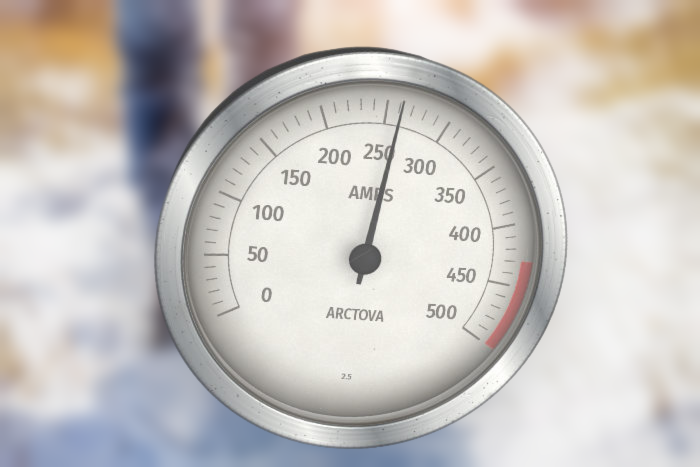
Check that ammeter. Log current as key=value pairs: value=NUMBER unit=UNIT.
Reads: value=260 unit=A
